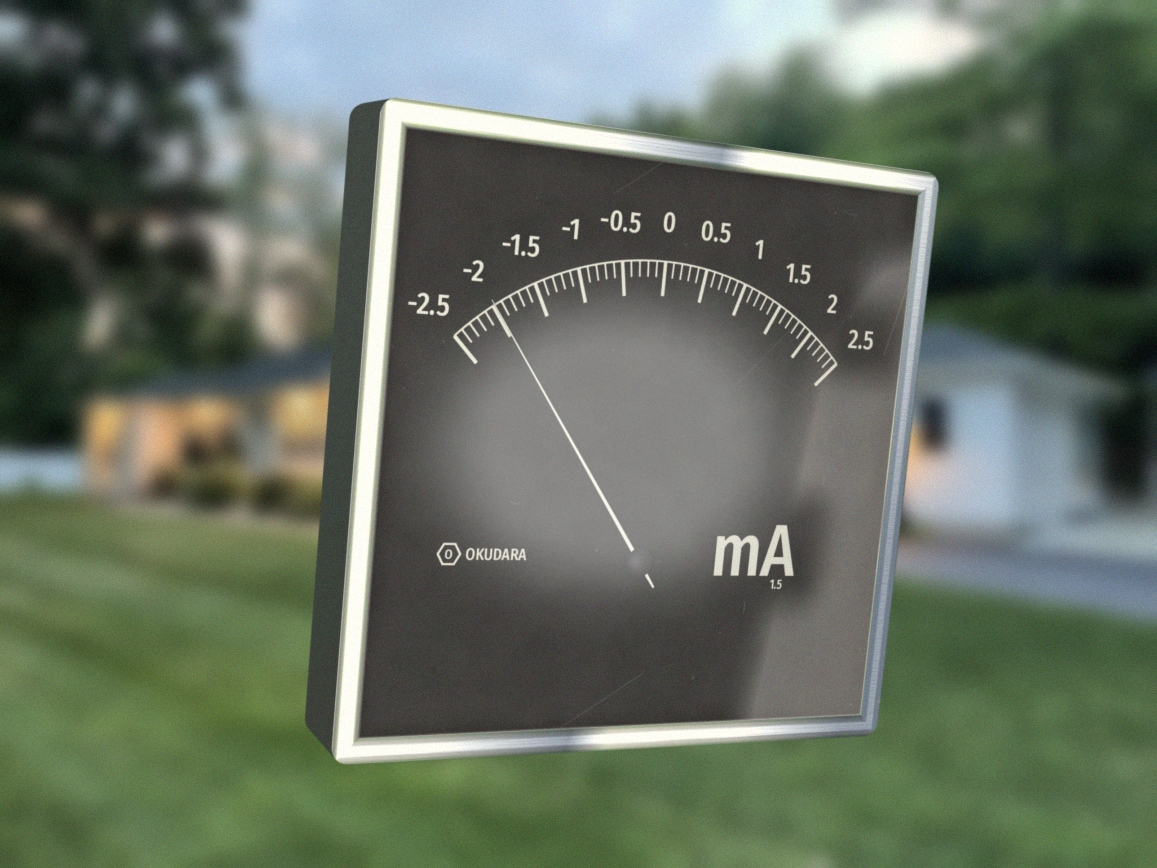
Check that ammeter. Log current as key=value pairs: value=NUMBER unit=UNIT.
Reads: value=-2 unit=mA
